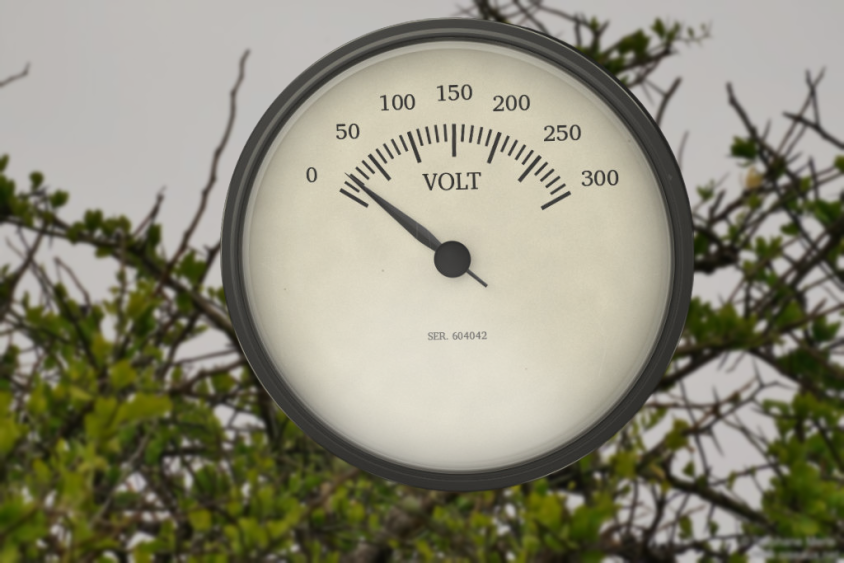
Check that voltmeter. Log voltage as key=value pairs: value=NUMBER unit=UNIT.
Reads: value=20 unit=V
